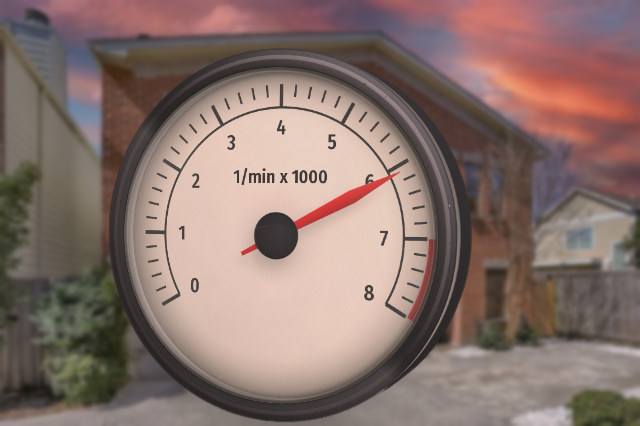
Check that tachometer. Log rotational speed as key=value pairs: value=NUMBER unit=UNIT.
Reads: value=6100 unit=rpm
